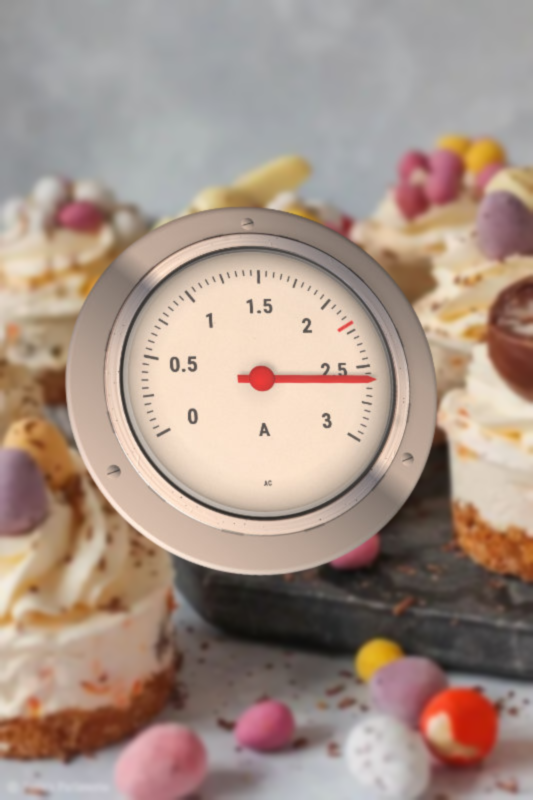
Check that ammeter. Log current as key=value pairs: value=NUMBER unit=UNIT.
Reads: value=2.6 unit=A
